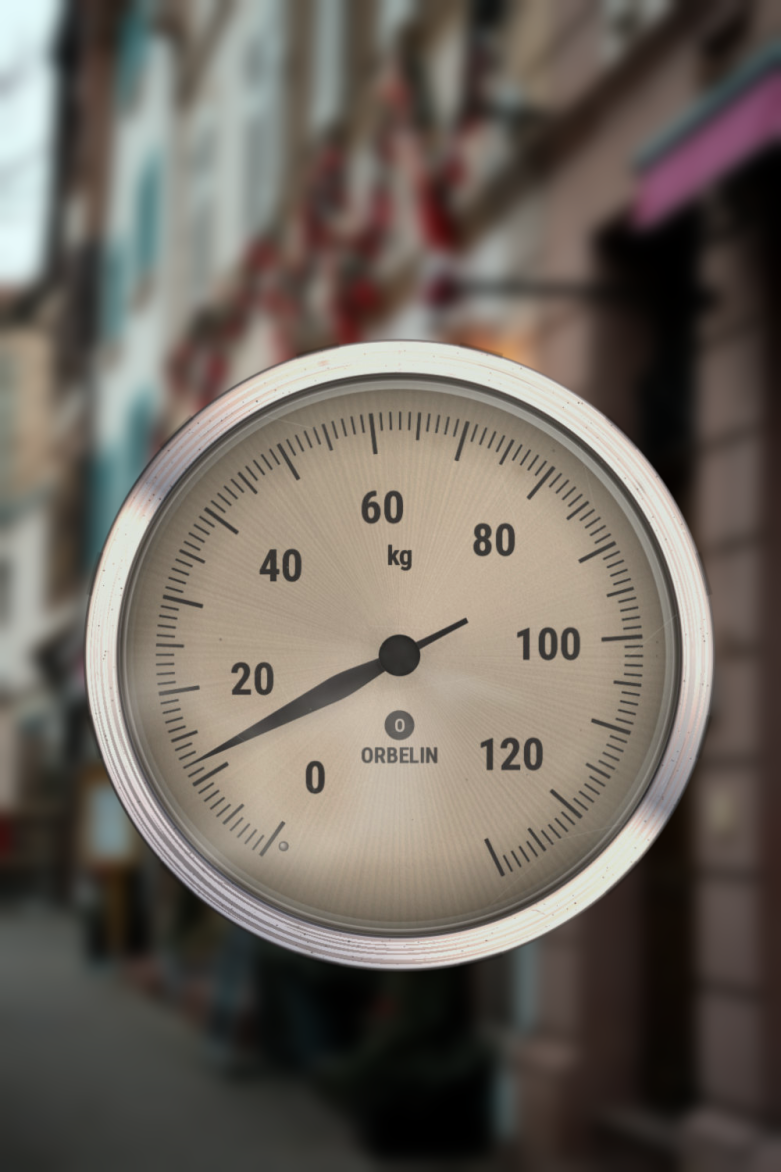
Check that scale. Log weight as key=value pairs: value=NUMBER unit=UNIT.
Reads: value=12 unit=kg
